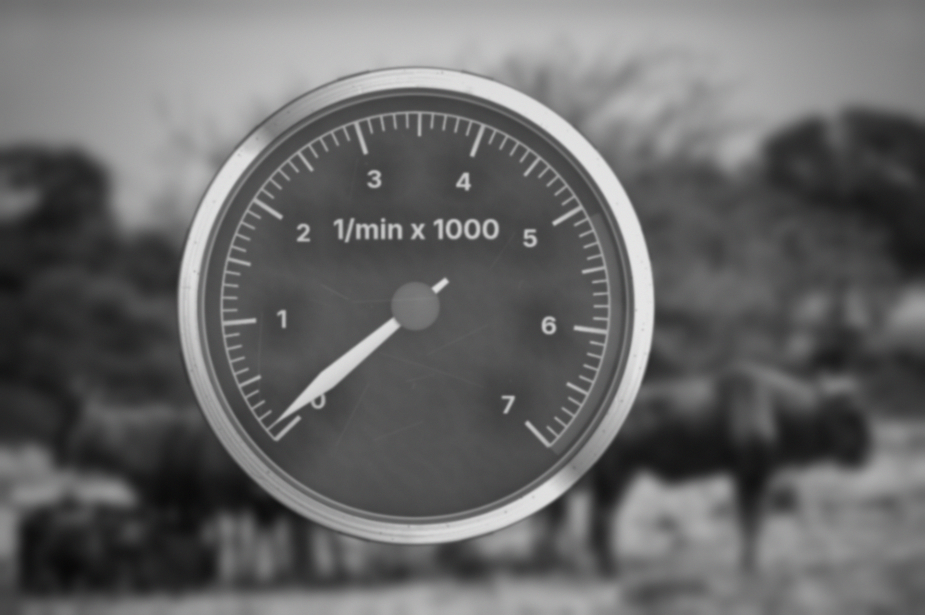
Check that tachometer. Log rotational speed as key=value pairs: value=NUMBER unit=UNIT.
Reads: value=100 unit=rpm
